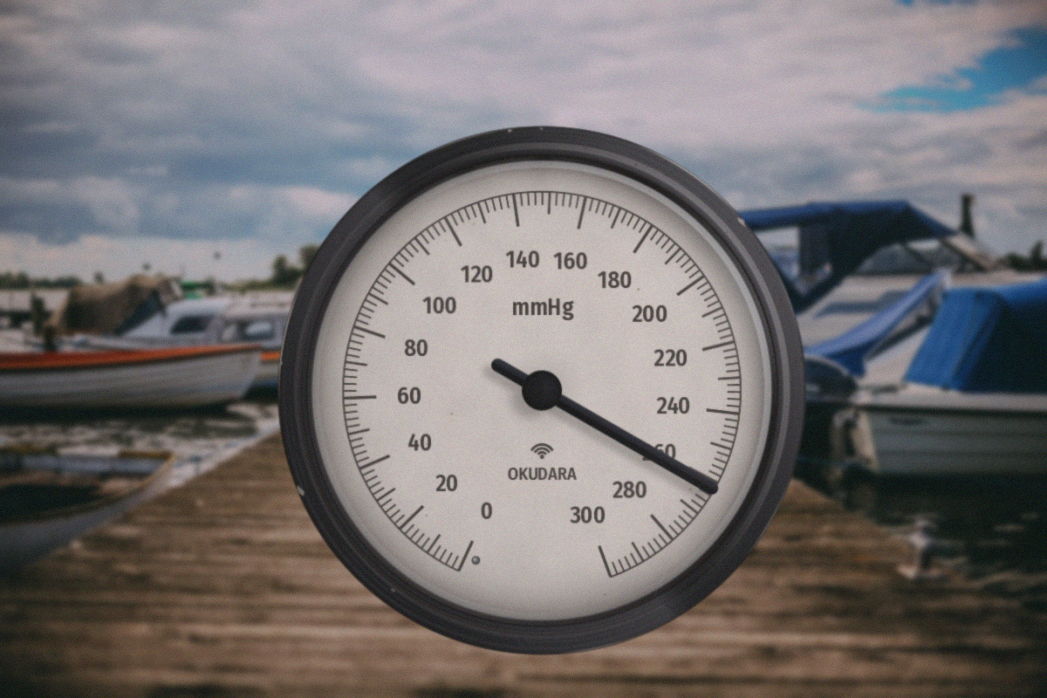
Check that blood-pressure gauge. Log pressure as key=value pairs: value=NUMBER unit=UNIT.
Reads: value=262 unit=mmHg
